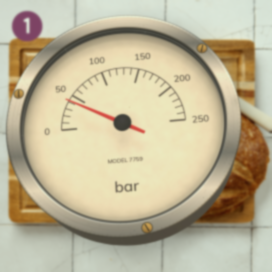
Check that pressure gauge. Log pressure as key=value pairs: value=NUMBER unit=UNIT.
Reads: value=40 unit=bar
